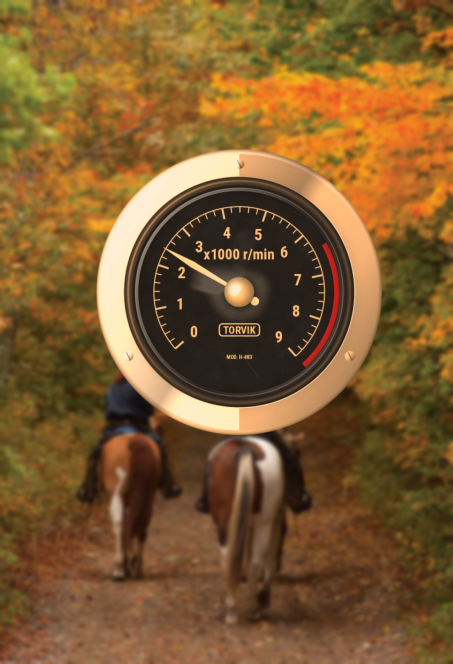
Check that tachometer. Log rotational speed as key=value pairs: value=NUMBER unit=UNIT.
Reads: value=2400 unit=rpm
